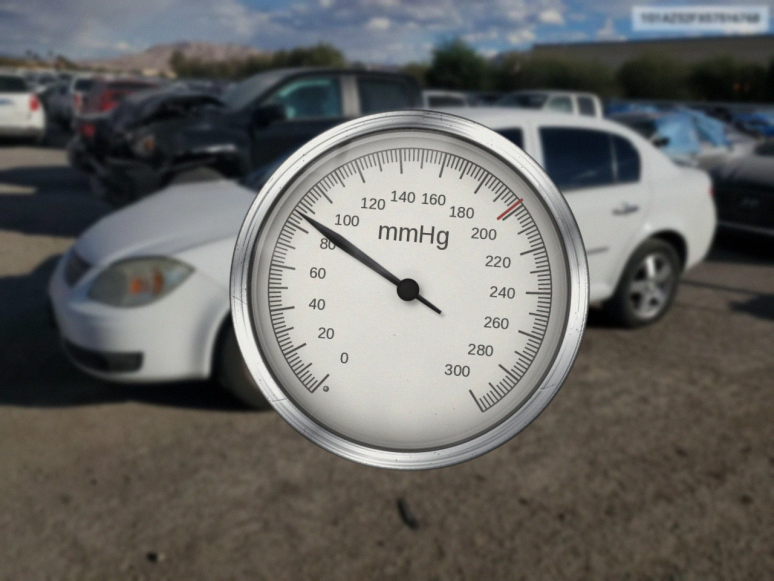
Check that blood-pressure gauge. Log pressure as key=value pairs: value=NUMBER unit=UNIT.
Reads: value=86 unit=mmHg
